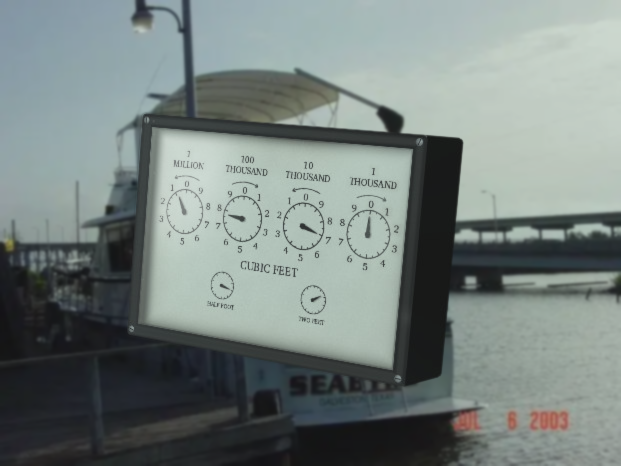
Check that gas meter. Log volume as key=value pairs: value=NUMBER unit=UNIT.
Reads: value=77000 unit=ft³
